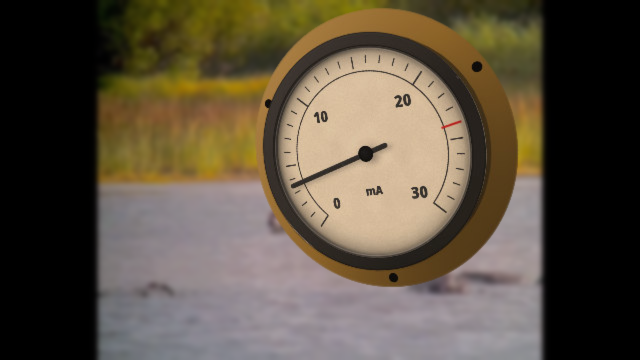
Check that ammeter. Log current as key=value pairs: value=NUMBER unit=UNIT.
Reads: value=3.5 unit=mA
